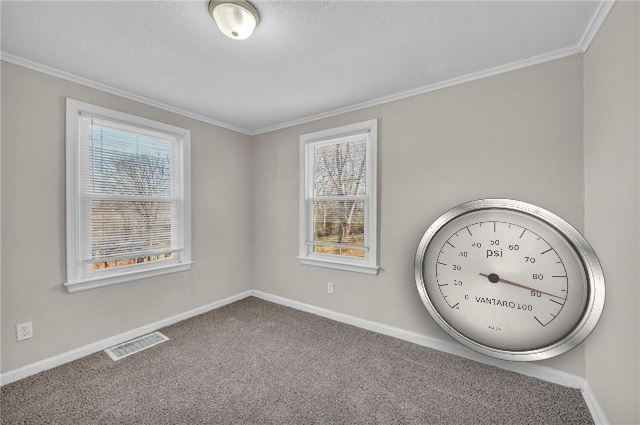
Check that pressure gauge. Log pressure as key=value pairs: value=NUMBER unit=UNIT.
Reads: value=87.5 unit=psi
